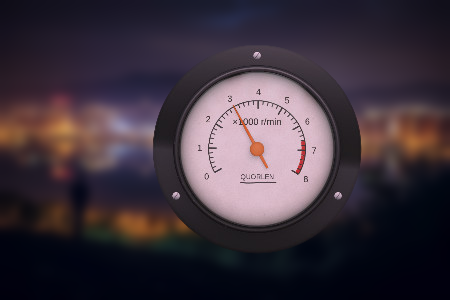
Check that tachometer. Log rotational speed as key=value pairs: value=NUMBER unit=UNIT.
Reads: value=3000 unit=rpm
